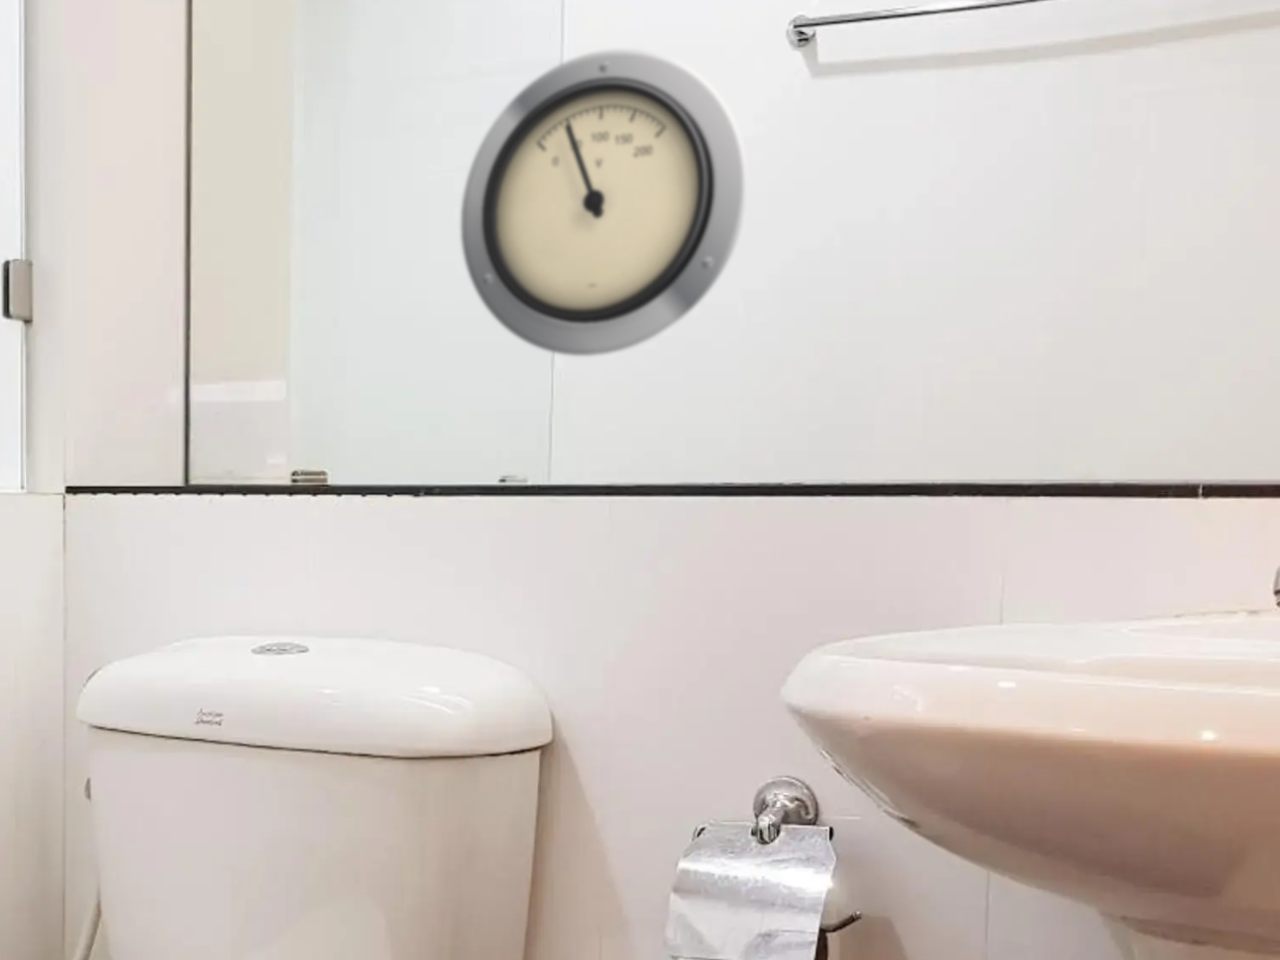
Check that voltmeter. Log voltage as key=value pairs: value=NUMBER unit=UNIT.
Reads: value=50 unit=V
